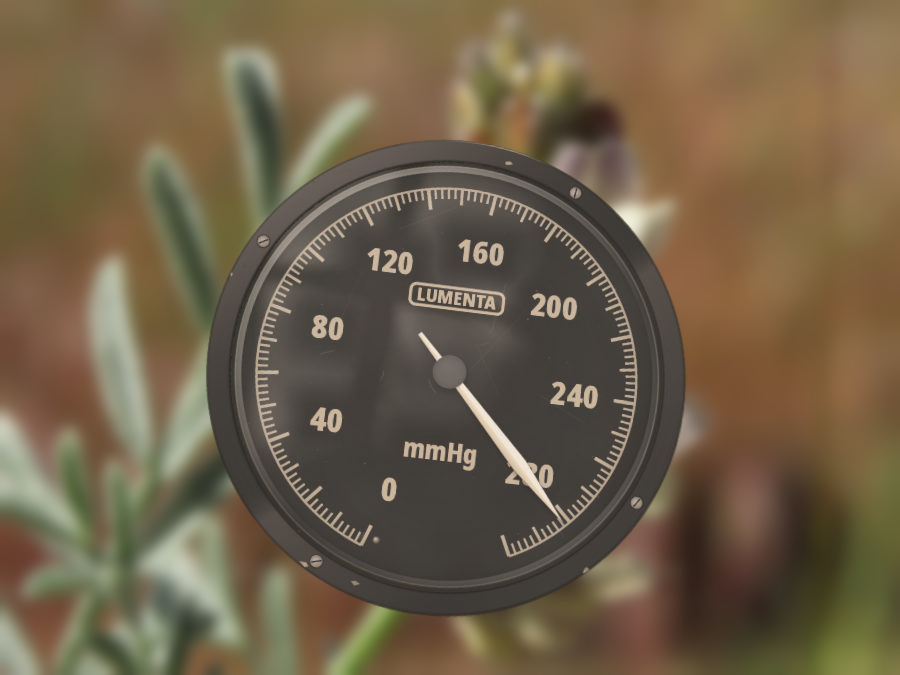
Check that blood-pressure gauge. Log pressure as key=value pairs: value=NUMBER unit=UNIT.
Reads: value=282 unit=mmHg
